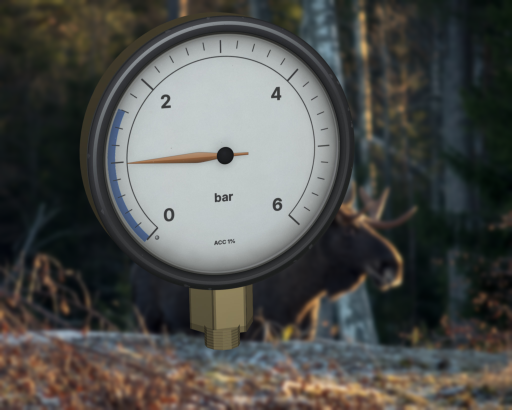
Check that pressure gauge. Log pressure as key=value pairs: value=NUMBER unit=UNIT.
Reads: value=1 unit=bar
